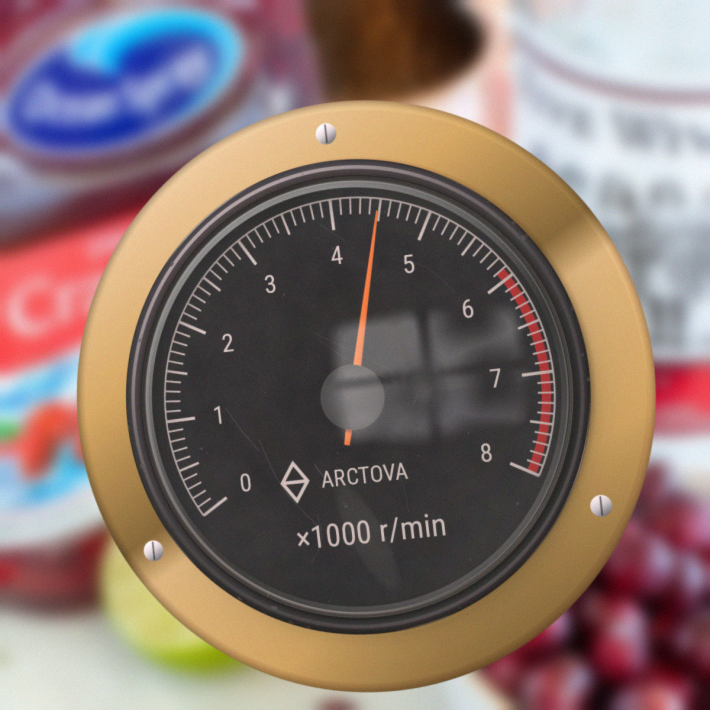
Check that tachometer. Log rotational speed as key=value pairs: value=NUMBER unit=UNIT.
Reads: value=4500 unit=rpm
